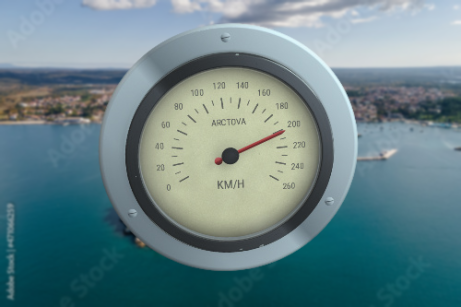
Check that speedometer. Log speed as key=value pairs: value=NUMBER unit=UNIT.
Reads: value=200 unit=km/h
